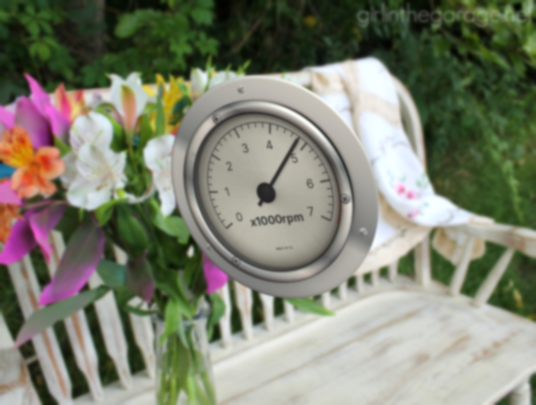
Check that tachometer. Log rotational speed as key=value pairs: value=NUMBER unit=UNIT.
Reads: value=4800 unit=rpm
